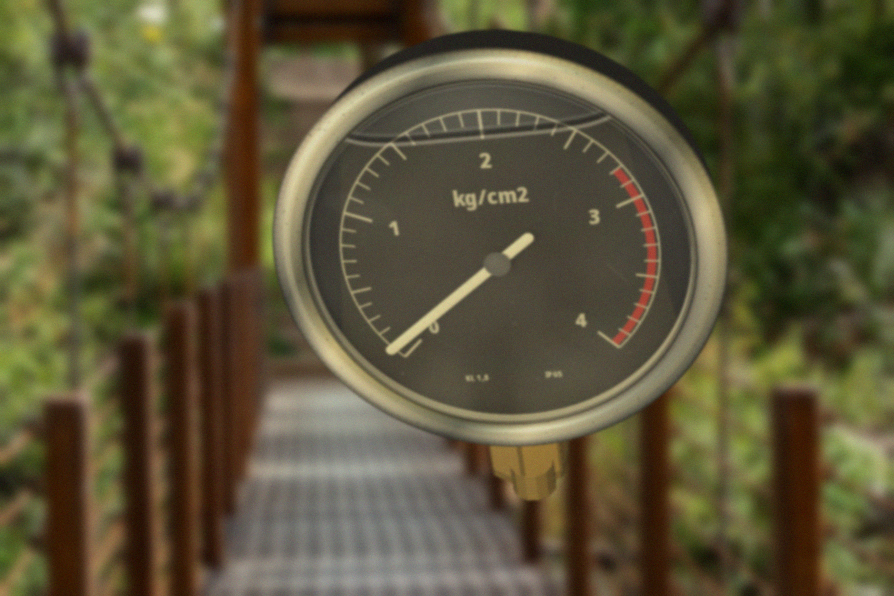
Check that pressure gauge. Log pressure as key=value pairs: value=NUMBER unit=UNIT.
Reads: value=0.1 unit=kg/cm²
